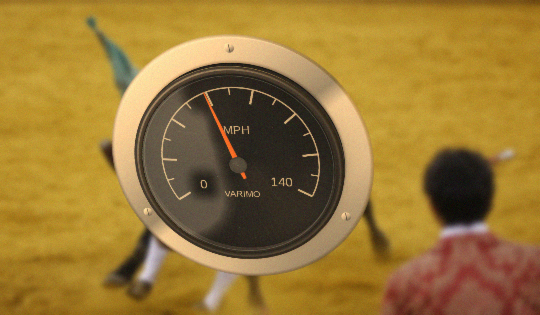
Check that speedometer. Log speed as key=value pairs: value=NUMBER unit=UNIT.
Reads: value=60 unit=mph
